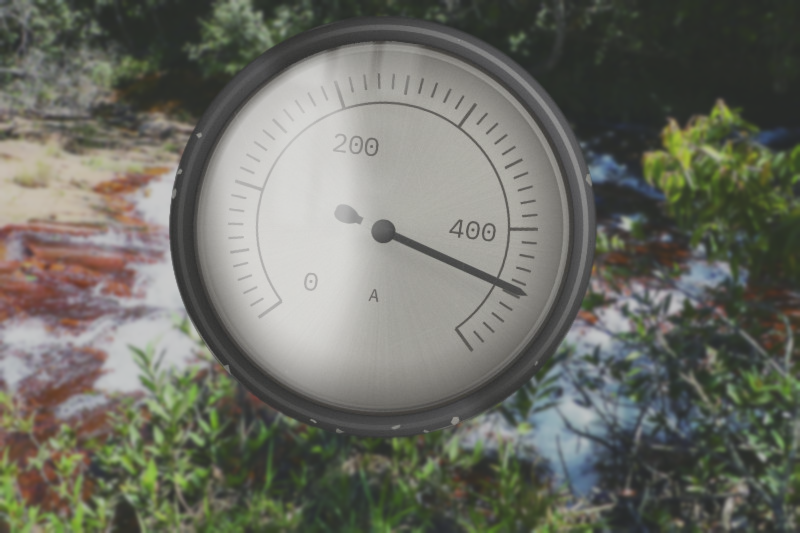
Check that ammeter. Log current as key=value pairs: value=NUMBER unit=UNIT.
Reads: value=445 unit=A
